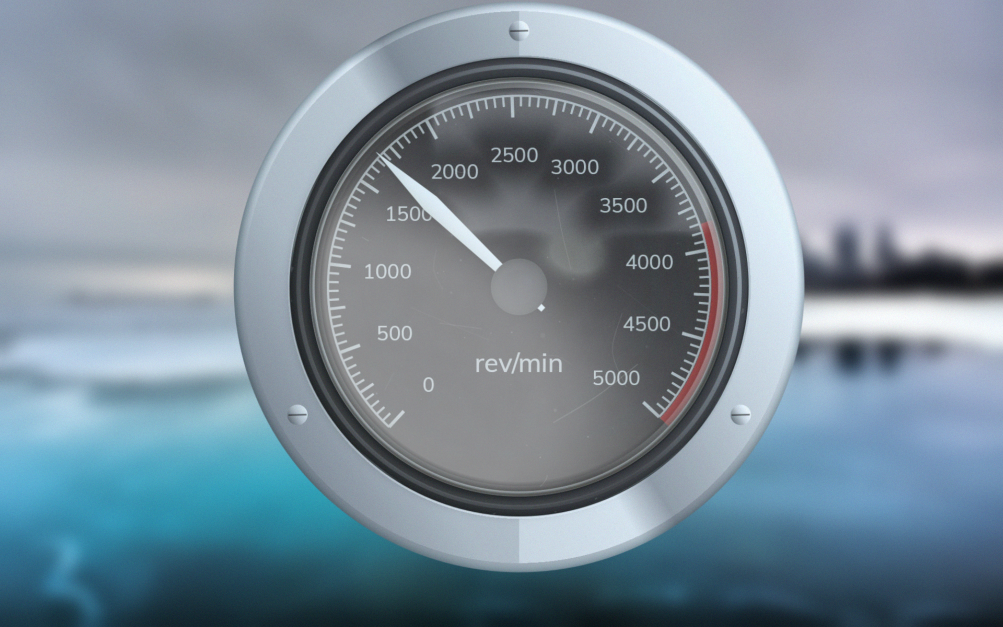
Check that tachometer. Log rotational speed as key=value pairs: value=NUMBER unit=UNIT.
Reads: value=1675 unit=rpm
